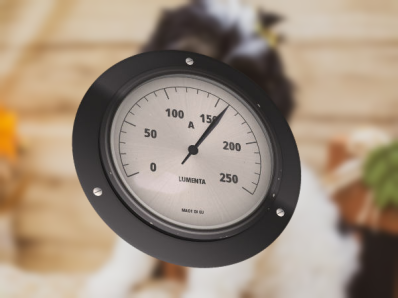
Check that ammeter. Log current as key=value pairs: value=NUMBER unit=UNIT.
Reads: value=160 unit=A
